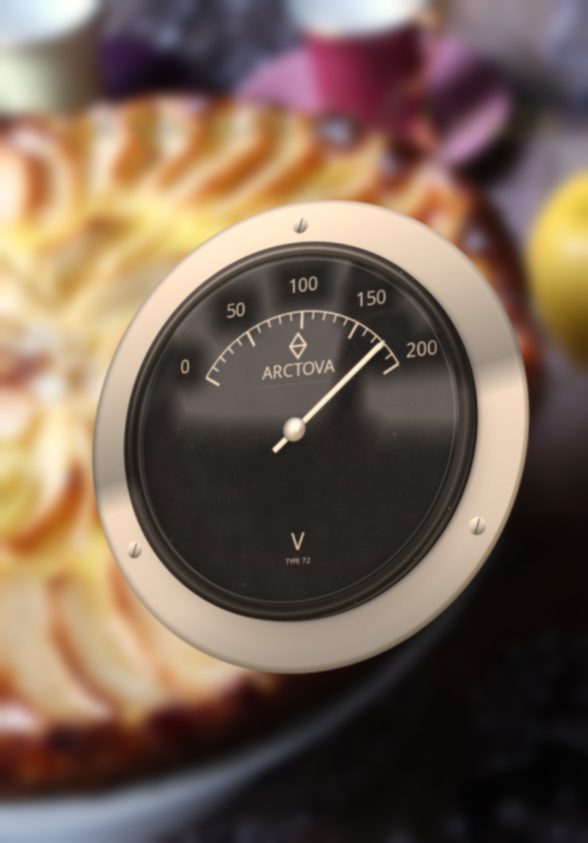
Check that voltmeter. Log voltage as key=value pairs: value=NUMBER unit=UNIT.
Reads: value=180 unit=V
